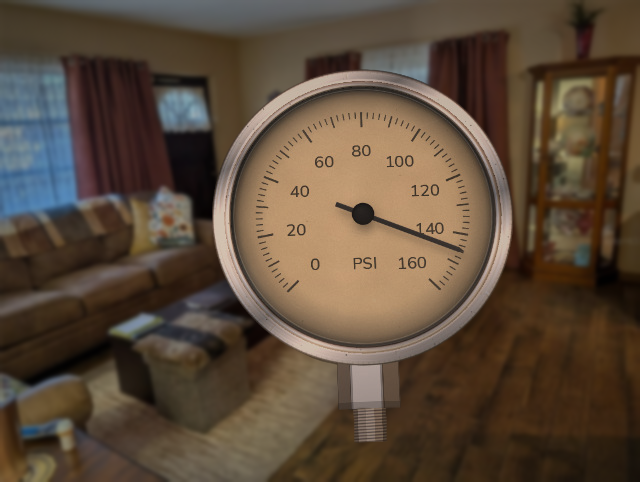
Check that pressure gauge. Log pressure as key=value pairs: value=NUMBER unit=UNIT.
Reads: value=146 unit=psi
